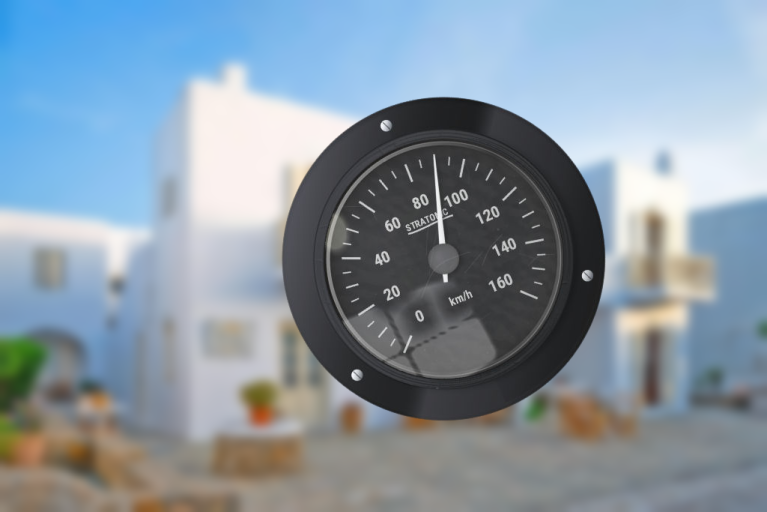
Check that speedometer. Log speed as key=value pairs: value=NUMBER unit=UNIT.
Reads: value=90 unit=km/h
